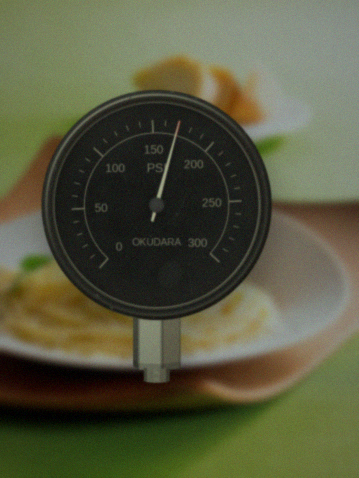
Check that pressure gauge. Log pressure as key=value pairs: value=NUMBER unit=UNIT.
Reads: value=170 unit=psi
